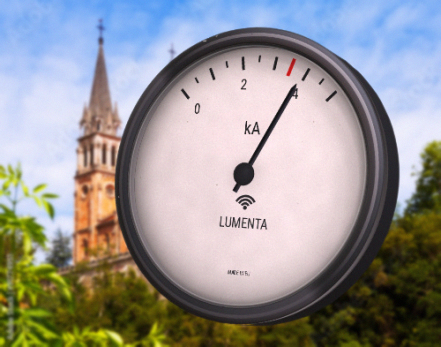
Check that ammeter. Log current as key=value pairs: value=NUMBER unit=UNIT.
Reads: value=4 unit=kA
